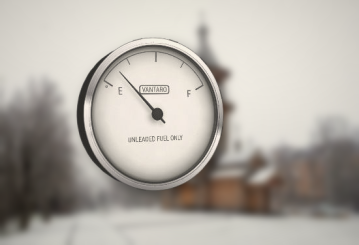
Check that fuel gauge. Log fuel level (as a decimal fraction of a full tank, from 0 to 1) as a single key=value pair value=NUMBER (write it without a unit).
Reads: value=0.125
